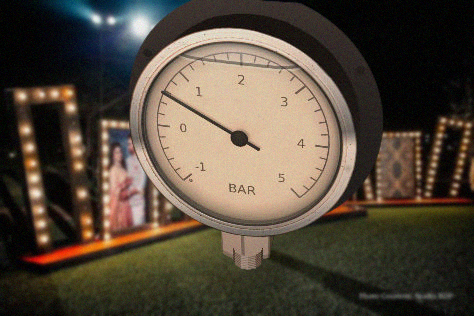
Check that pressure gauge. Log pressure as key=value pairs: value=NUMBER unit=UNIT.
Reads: value=0.6 unit=bar
